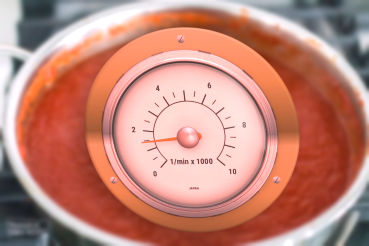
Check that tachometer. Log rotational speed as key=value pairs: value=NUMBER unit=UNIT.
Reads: value=1500 unit=rpm
